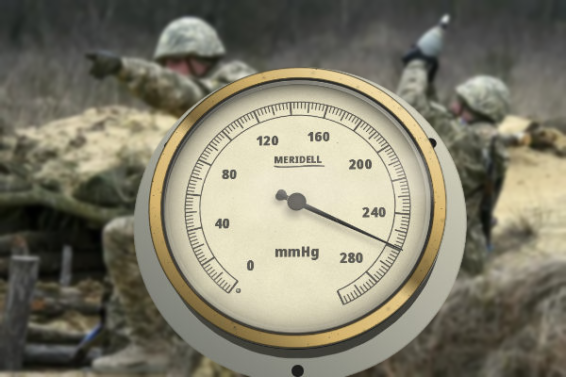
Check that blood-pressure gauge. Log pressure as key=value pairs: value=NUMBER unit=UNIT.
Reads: value=260 unit=mmHg
